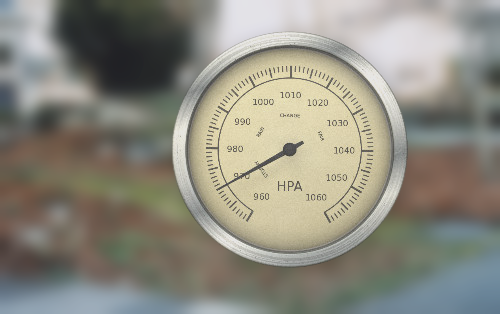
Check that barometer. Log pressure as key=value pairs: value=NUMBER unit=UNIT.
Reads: value=970 unit=hPa
